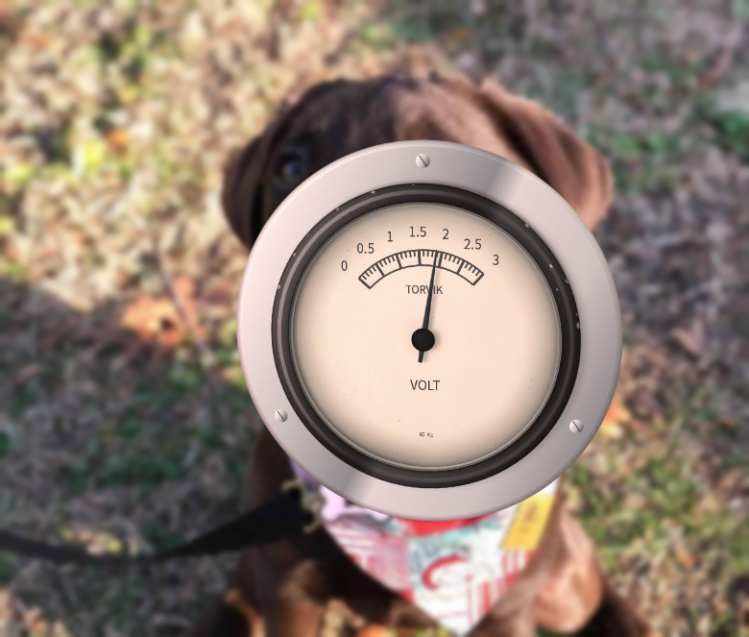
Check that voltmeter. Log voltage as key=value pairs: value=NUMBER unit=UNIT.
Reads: value=1.9 unit=V
